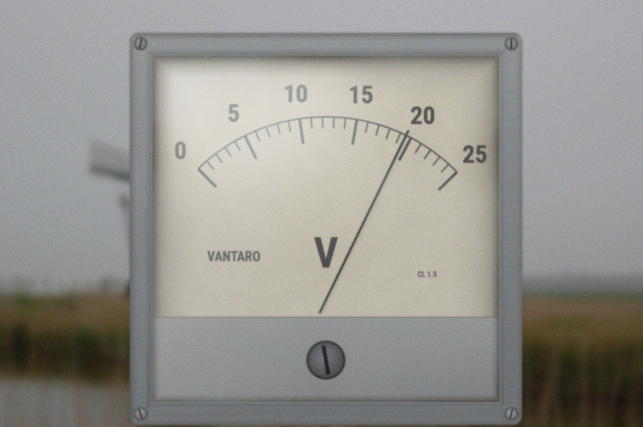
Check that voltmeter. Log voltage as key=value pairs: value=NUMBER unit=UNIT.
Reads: value=19.5 unit=V
